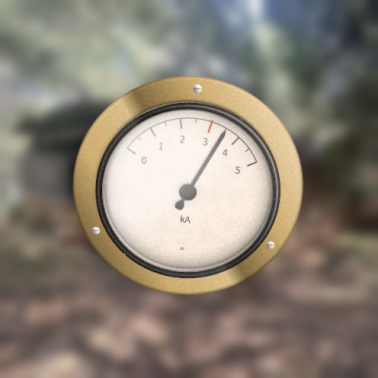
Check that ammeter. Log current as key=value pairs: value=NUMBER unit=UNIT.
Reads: value=3.5 unit=kA
